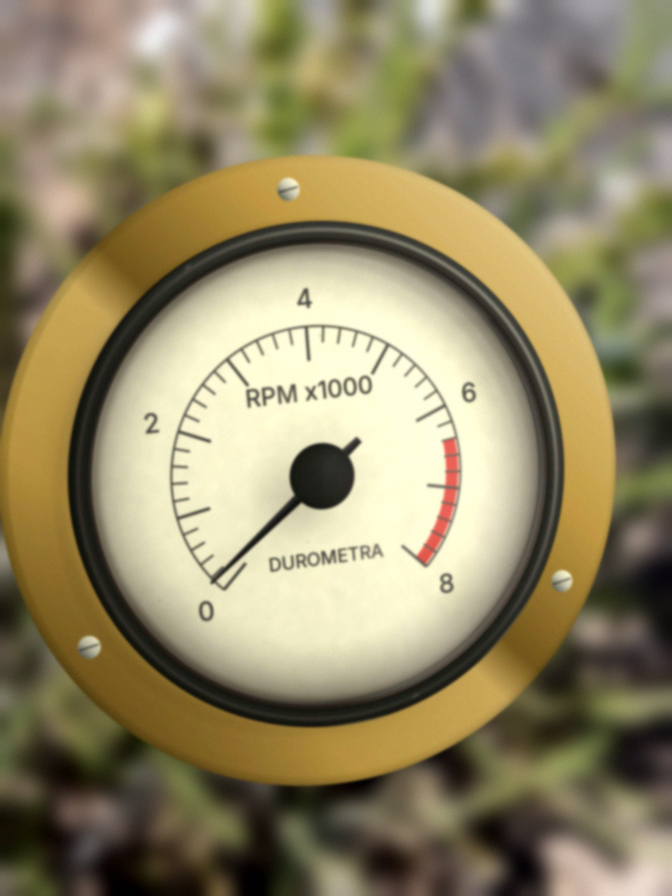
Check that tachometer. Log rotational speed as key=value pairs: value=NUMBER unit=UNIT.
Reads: value=200 unit=rpm
